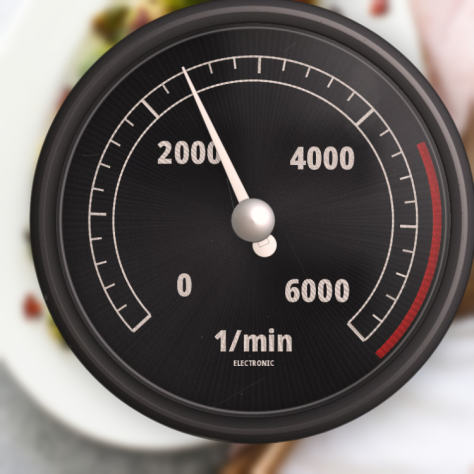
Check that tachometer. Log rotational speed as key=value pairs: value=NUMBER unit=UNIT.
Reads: value=2400 unit=rpm
